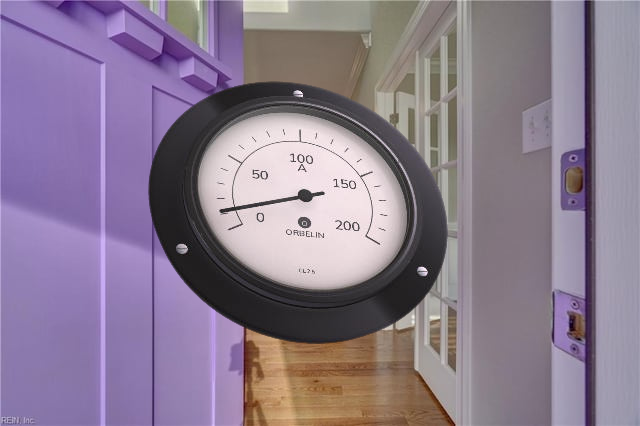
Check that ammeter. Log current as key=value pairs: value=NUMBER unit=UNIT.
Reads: value=10 unit=A
